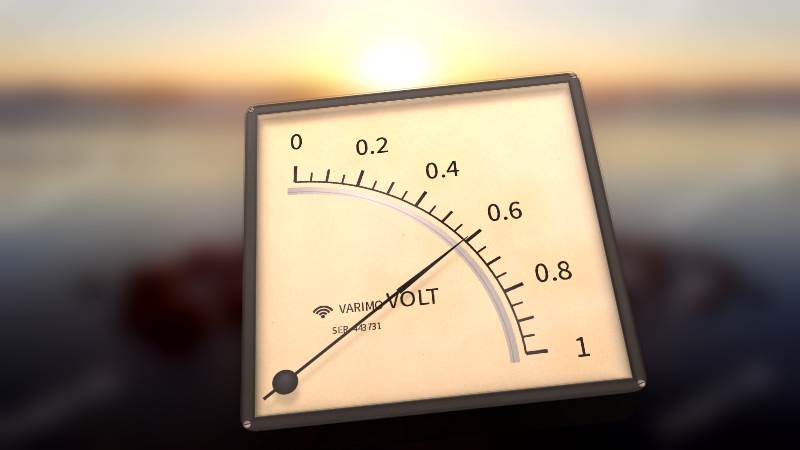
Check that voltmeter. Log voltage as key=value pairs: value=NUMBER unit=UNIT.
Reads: value=0.6 unit=V
